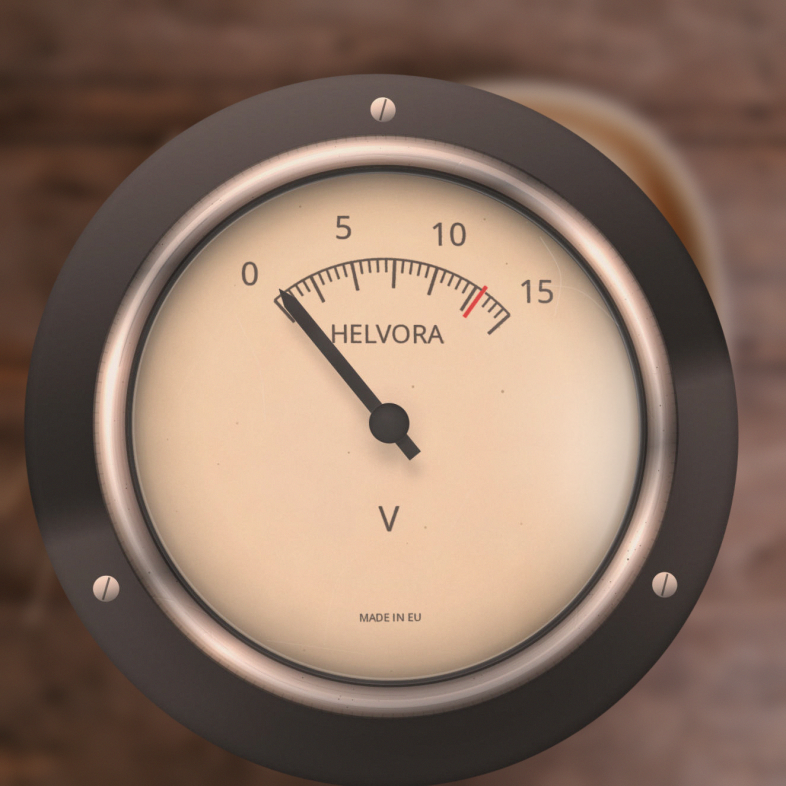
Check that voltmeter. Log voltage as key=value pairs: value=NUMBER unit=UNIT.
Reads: value=0.5 unit=V
